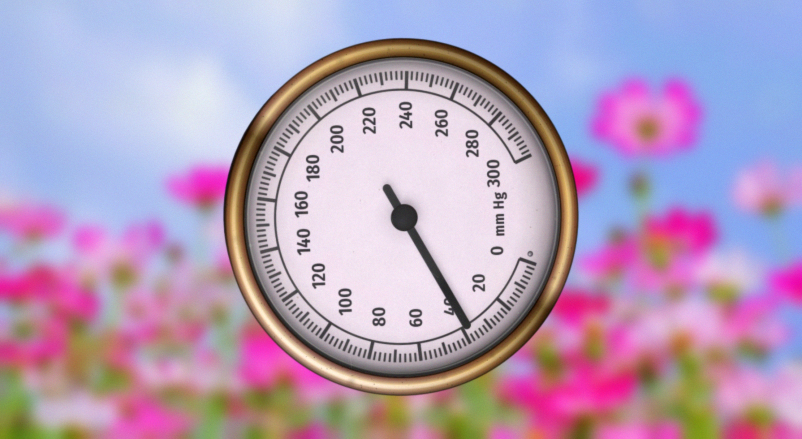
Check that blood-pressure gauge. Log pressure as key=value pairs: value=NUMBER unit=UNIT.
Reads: value=38 unit=mmHg
